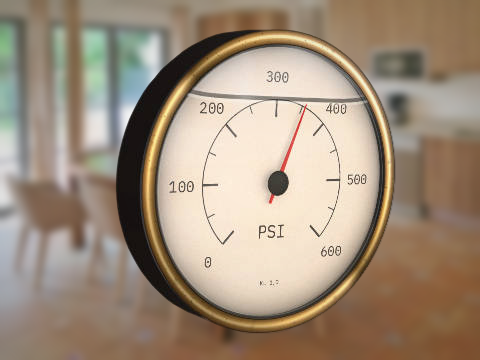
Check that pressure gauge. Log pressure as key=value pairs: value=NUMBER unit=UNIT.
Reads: value=350 unit=psi
